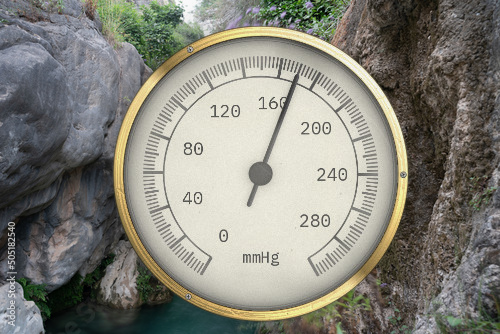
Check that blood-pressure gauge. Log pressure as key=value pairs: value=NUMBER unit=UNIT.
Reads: value=170 unit=mmHg
